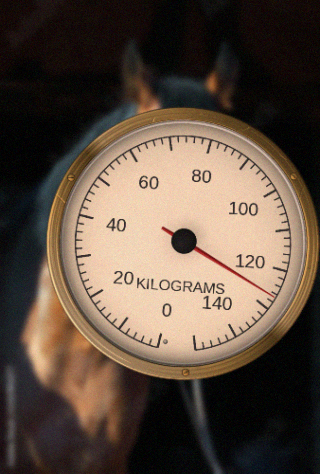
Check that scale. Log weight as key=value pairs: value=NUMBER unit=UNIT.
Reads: value=127 unit=kg
